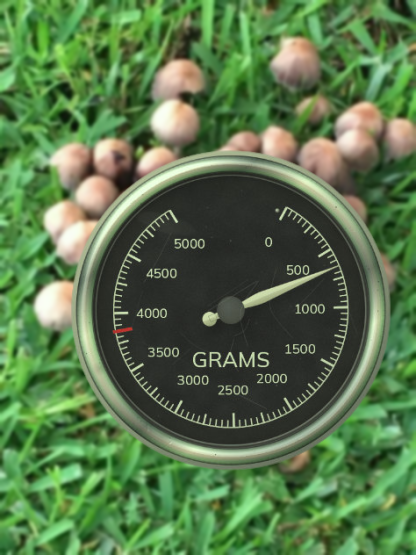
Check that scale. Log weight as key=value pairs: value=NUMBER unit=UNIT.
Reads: value=650 unit=g
